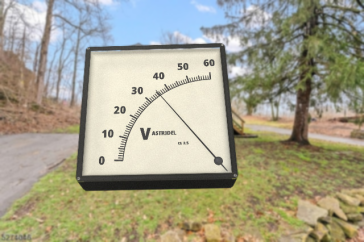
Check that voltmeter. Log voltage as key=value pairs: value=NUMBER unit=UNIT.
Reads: value=35 unit=V
